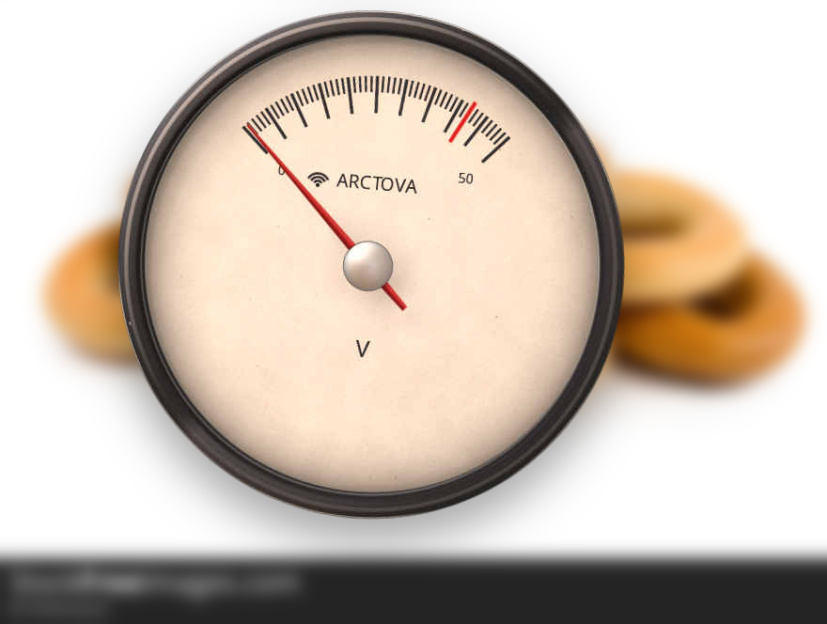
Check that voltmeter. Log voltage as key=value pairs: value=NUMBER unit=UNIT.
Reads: value=1 unit=V
